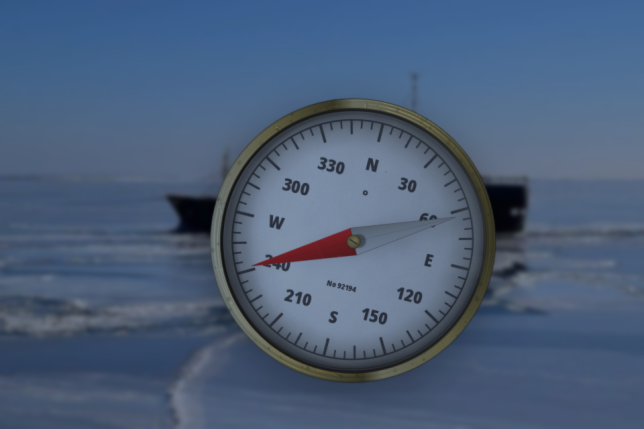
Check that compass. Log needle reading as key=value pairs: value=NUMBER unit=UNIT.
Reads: value=242.5 unit=°
